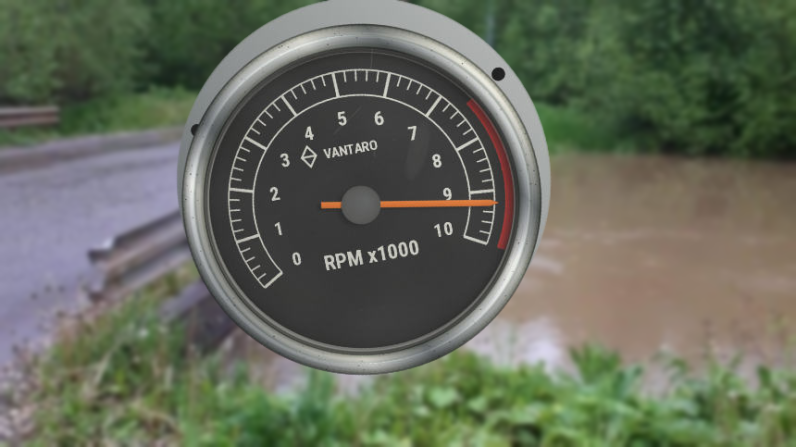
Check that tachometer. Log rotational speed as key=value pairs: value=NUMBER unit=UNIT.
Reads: value=9200 unit=rpm
